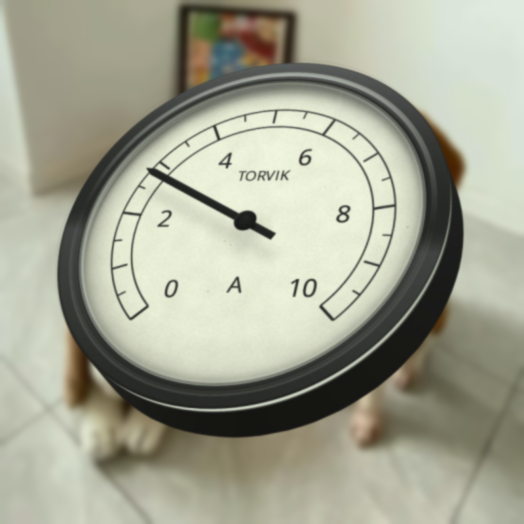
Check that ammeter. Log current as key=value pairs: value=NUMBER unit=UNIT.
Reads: value=2.75 unit=A
